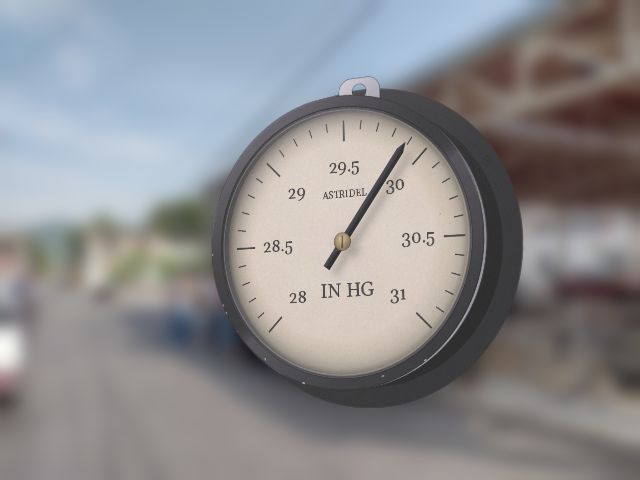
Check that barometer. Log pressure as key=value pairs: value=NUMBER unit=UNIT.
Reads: value=29.9 unit=inHg
